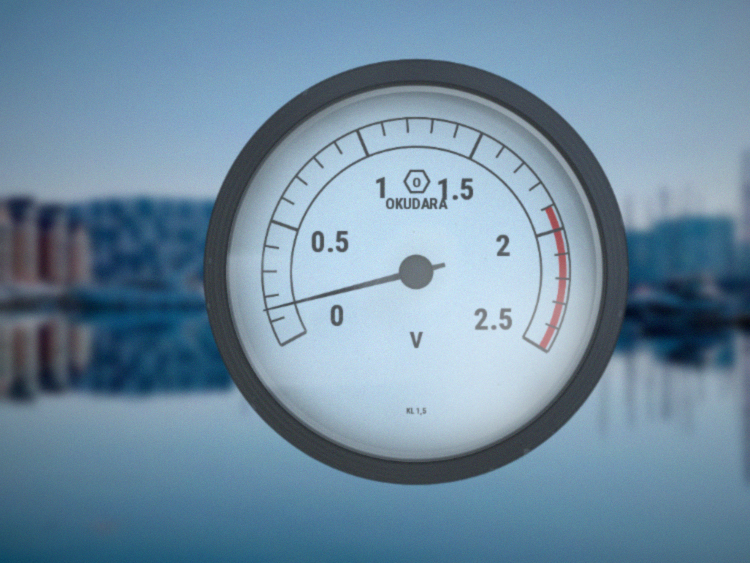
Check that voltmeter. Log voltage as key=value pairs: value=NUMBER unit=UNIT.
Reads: value=0.15 unit=V
